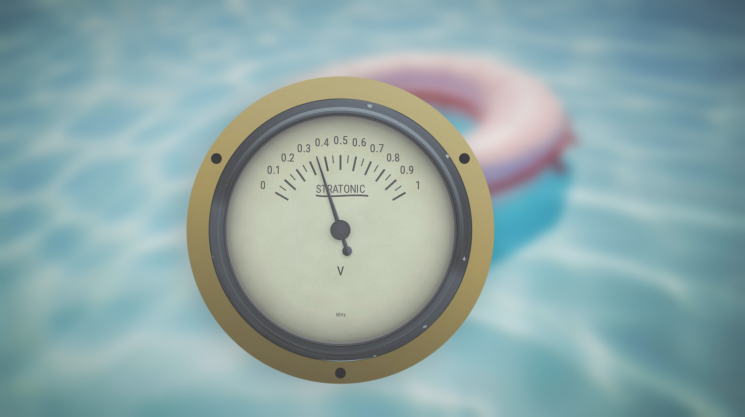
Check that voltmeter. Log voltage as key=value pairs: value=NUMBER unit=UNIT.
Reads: value=0.35 unit=V
